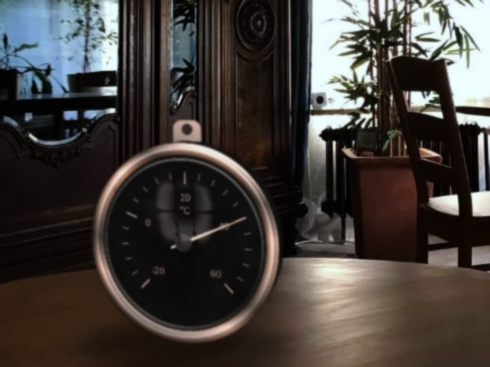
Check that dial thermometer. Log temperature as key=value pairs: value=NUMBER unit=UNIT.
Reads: value=40 unit=°C
